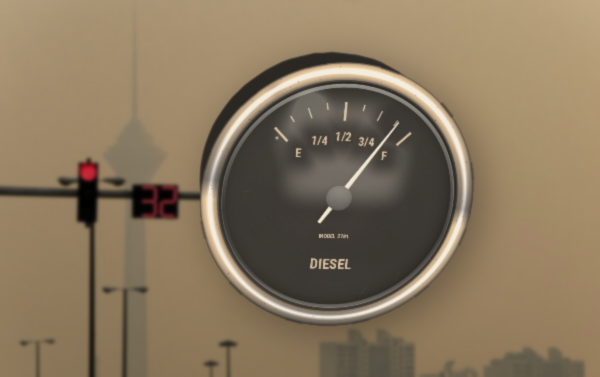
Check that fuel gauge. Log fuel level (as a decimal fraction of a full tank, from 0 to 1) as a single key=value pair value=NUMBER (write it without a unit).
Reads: value=0.875
